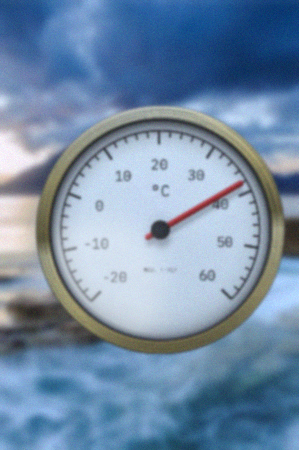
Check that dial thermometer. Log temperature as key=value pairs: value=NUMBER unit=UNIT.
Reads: value=38 unit=°C
